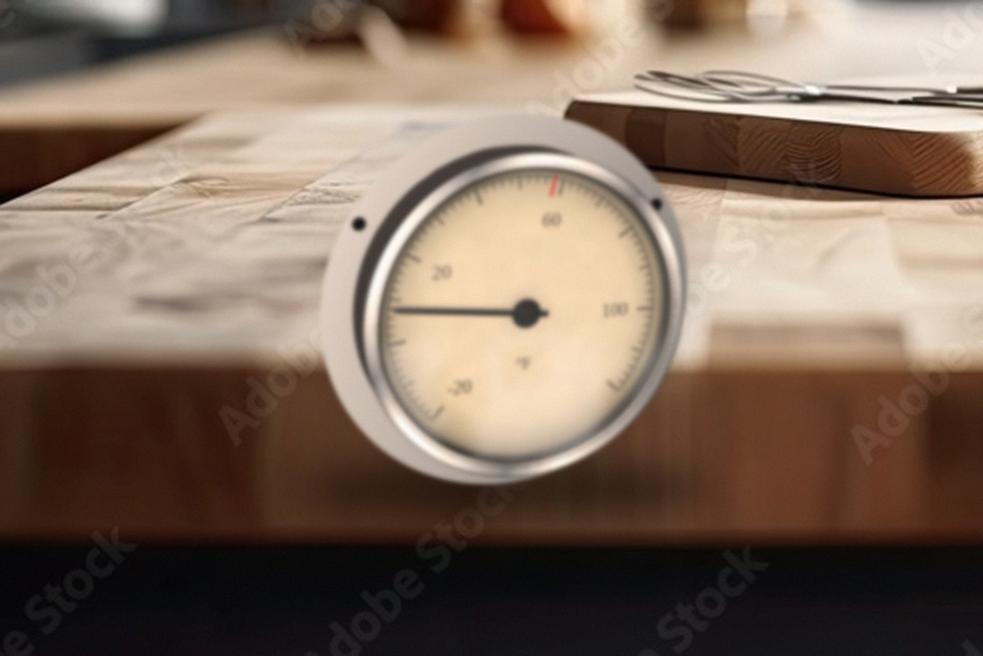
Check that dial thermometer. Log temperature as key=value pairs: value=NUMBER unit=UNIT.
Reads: value=8 unit=°F
